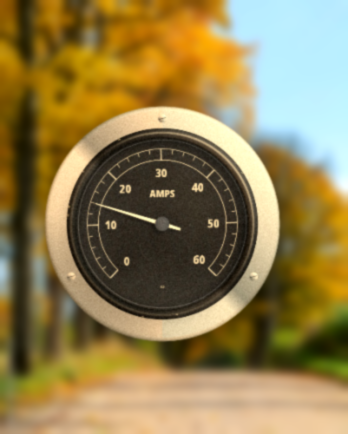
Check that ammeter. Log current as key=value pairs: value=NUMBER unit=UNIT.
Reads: value=14 unit=A
